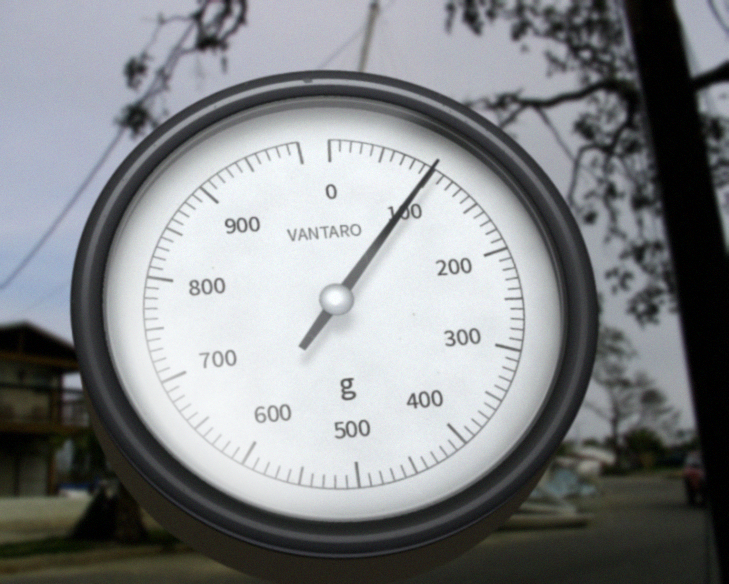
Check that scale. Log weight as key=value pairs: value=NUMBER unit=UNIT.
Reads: value=100 unit=g
